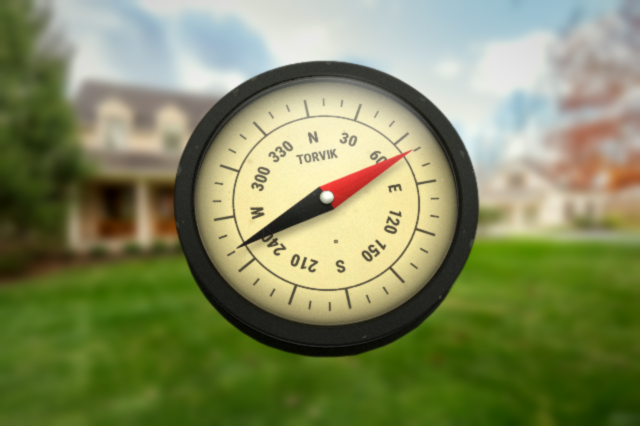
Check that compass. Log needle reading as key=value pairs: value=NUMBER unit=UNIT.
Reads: value=70 unit=°
